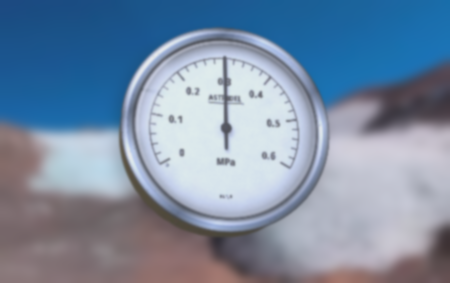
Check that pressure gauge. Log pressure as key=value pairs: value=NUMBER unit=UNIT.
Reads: value=0.3 unit=MPa
